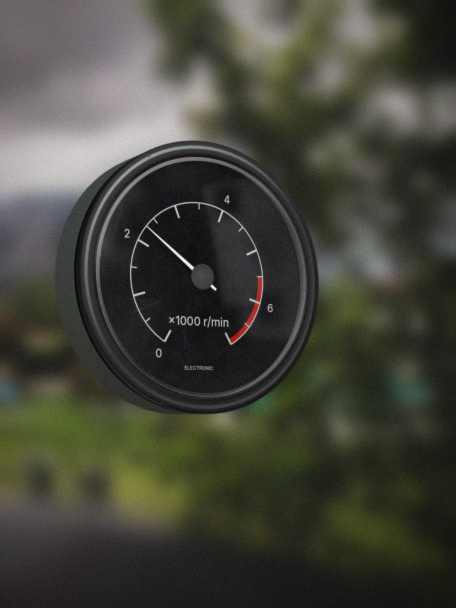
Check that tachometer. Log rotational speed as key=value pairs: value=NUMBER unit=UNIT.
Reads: value=2250 unit=rpm
